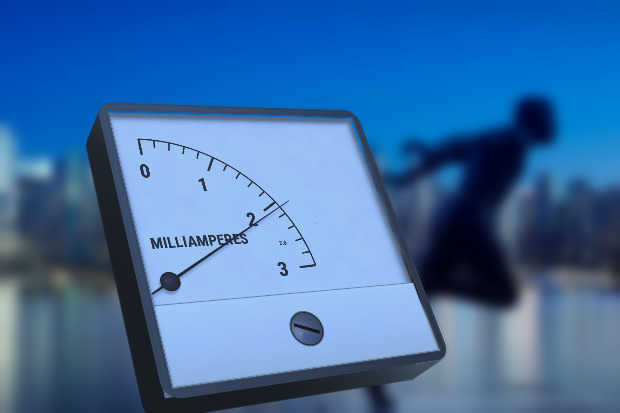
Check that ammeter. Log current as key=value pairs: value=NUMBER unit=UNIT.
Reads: value=2.1 unit=mA
